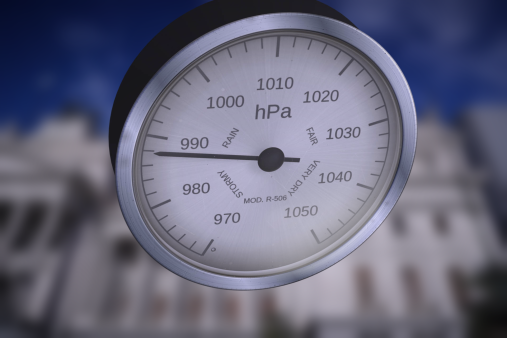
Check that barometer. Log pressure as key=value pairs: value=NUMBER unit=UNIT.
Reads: value=988 unit=hPa
